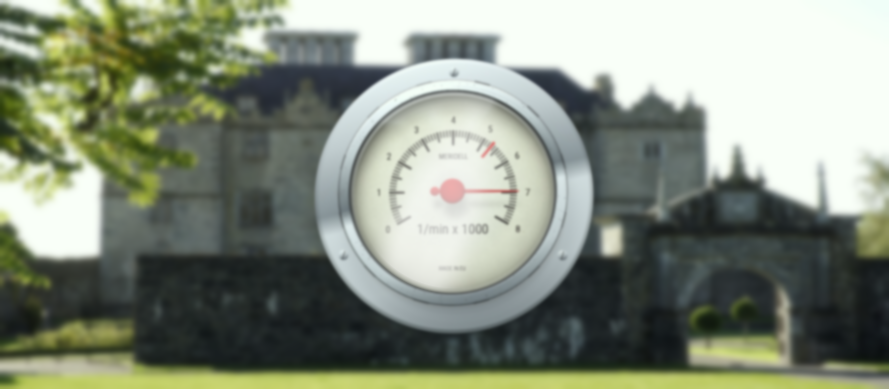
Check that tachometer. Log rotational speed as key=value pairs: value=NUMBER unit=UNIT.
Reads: value=7000 unit=rpm
